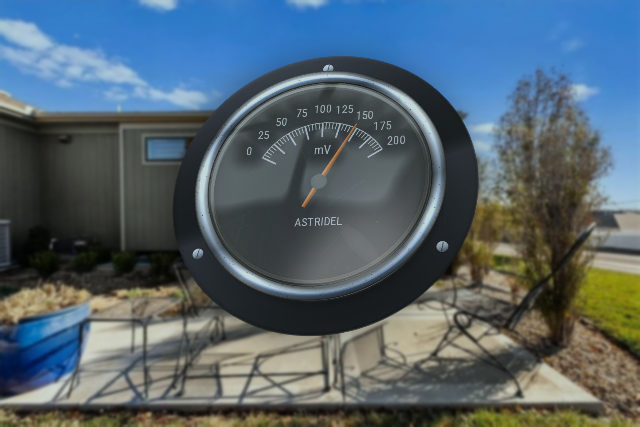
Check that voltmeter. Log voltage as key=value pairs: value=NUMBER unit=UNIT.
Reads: value=150 unit=mV
